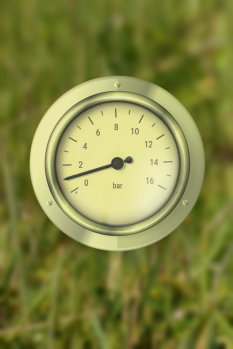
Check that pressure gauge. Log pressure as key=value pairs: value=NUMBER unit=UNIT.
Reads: value=1 unit=bar
